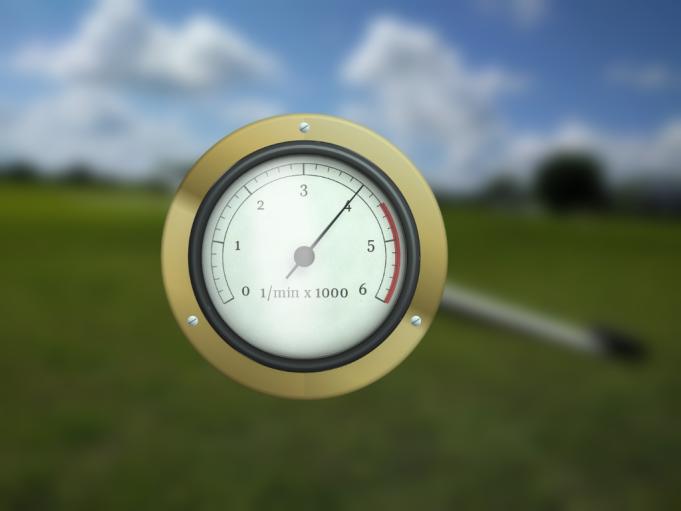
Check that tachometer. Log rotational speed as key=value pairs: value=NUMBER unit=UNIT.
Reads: value=4000 unit=rpm
